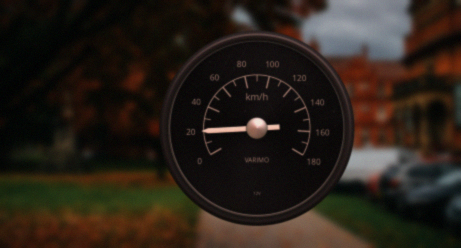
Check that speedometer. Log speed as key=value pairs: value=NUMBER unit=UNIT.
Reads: value=20 unit=km/h
